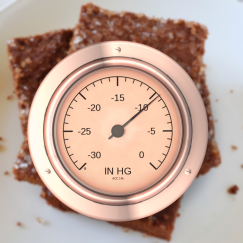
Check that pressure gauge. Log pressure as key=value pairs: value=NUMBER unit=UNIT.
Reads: value=-9.5 unit=inHg
